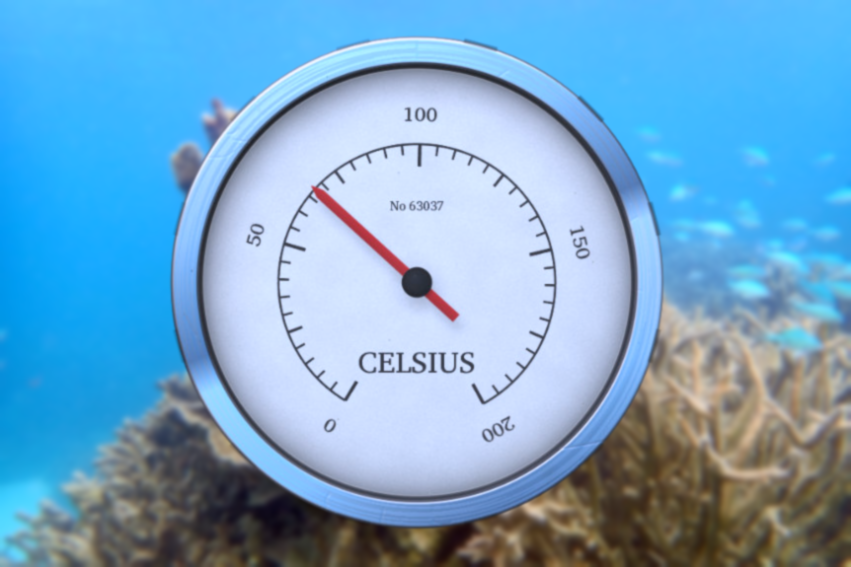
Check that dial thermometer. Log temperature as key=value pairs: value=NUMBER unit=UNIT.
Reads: value=67.5 unit=°C
